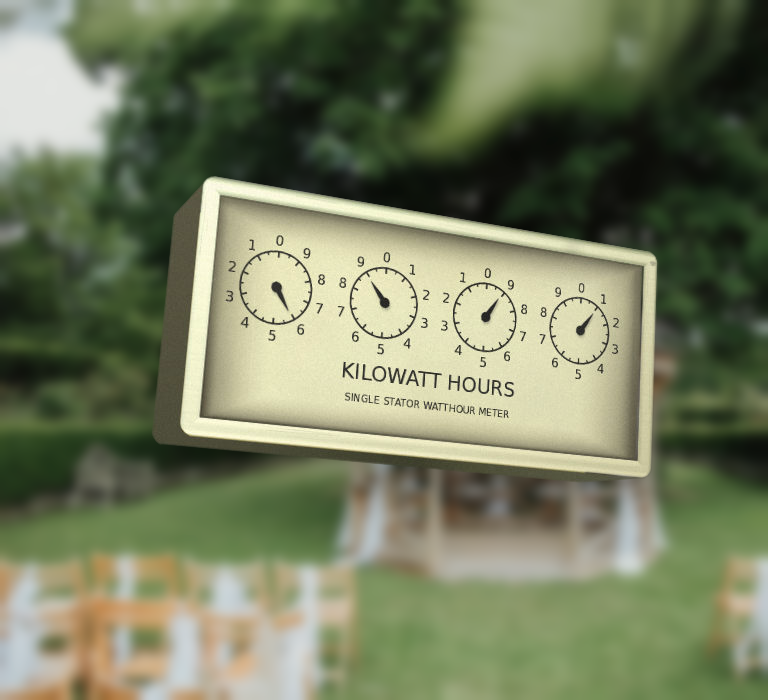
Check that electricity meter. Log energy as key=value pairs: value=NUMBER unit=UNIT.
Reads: value=5891 unit=kWh
